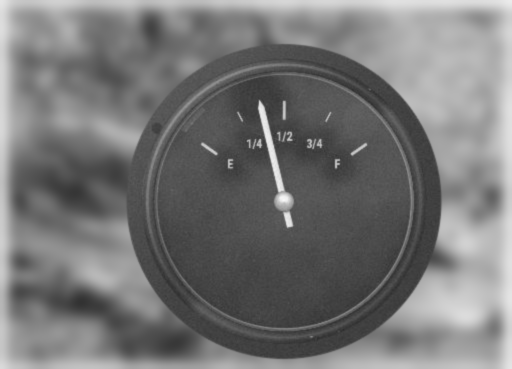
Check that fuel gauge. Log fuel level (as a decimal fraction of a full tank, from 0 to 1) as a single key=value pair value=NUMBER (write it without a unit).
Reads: value=0.375
